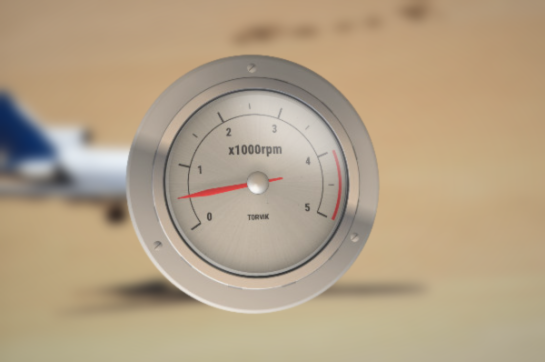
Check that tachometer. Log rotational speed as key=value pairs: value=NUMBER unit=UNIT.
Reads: value=500 unit=rpm
